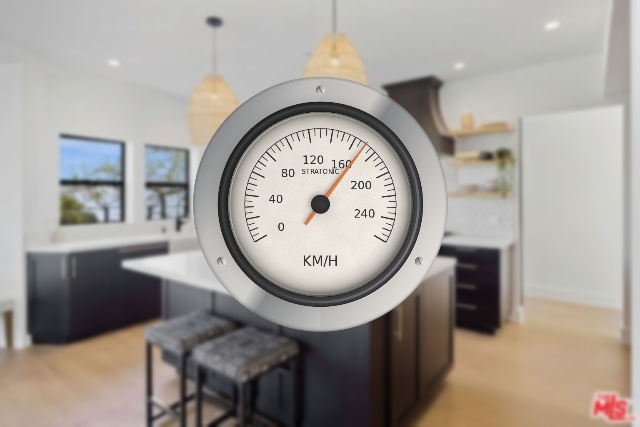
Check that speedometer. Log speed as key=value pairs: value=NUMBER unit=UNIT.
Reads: value=170 unit=km/h
